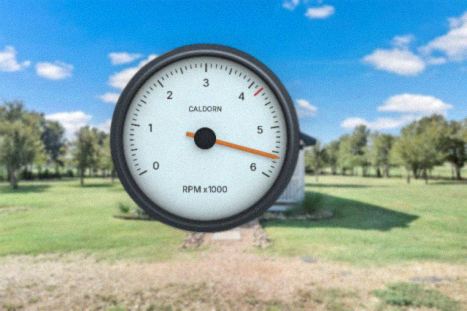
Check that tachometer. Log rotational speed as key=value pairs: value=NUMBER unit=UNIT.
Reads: value=5600 unit=rpm
